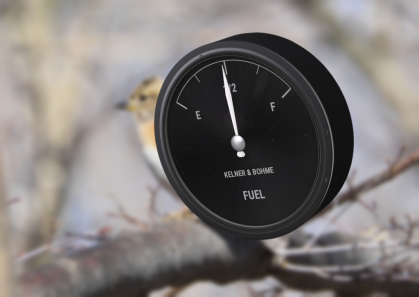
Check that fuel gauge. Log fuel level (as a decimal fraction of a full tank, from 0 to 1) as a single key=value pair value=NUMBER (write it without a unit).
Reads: value=0.5
